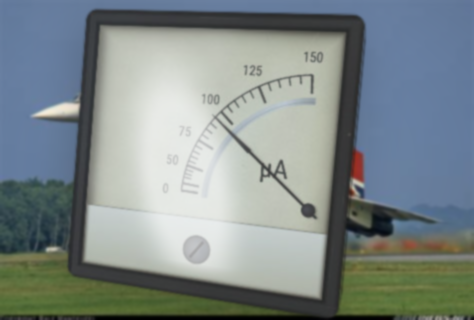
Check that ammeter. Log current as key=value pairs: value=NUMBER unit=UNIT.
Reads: value=95 unit=µA
